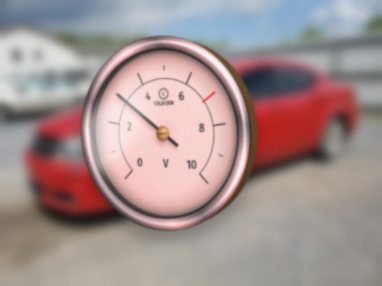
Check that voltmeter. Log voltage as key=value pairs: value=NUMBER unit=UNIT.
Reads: value=3 unit=V
